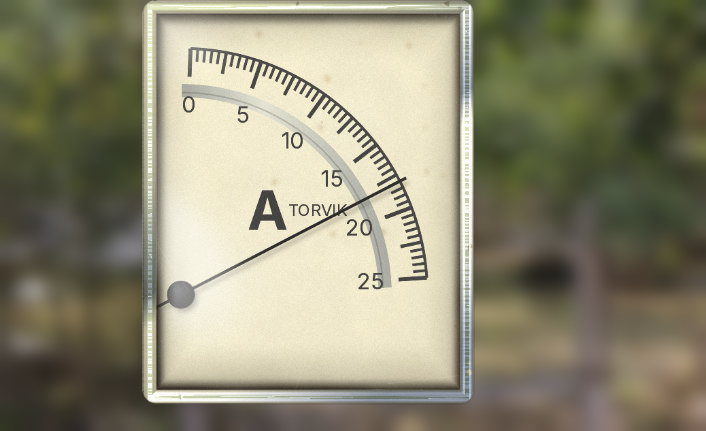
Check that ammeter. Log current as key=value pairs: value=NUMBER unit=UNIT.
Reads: value=18 unit=A
